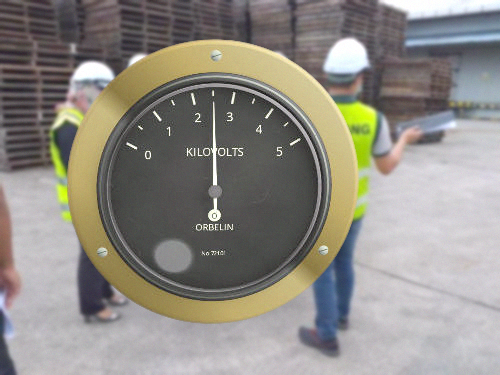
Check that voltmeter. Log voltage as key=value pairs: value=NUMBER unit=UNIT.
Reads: value=2.5 unit=kV
